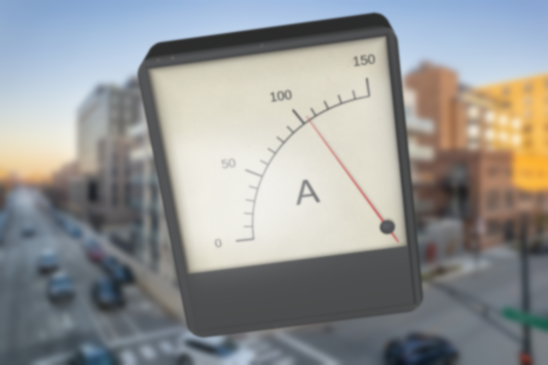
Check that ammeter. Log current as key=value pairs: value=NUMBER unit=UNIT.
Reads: value=105 unit=A
